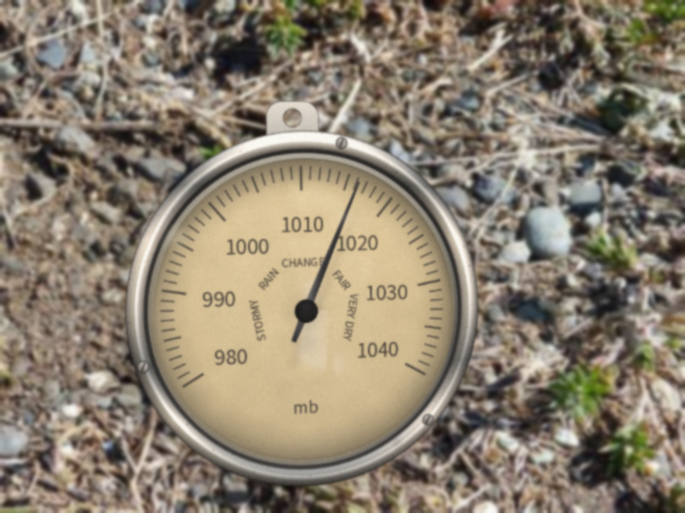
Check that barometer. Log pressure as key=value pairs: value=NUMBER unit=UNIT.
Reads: value=1016 unit=mbar
